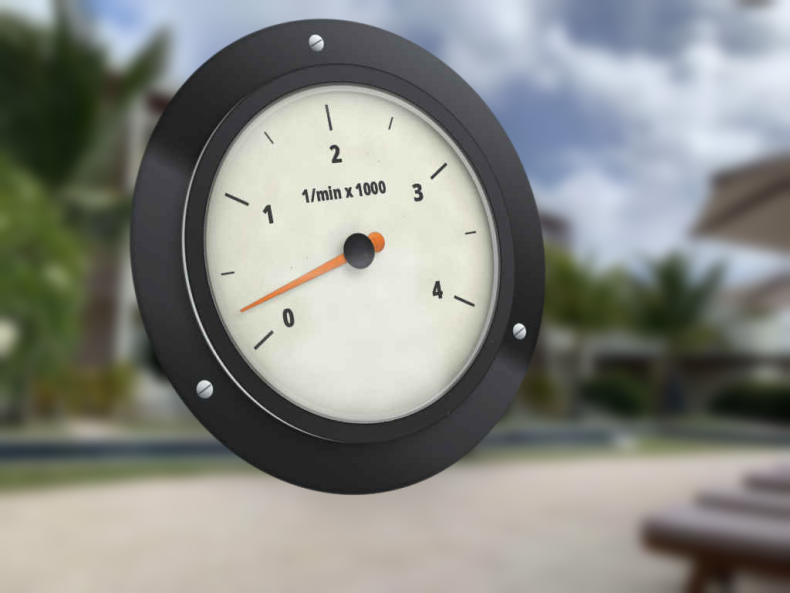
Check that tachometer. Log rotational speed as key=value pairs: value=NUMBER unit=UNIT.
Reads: value=250 unit=rpm
